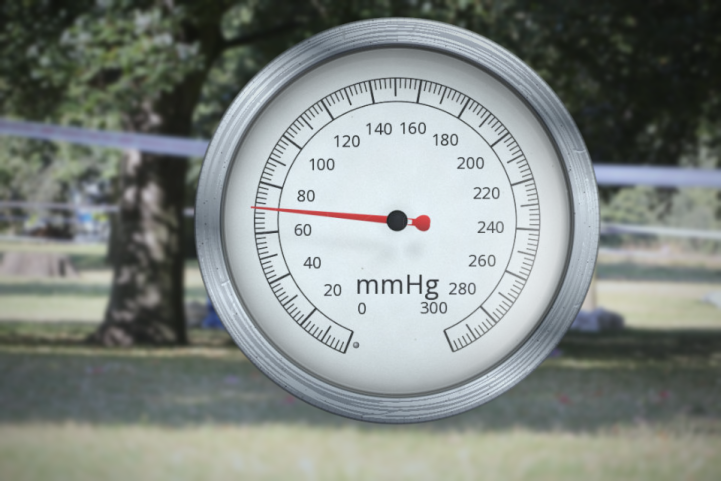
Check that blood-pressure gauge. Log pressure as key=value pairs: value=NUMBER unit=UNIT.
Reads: value=70 unit=mmHg
